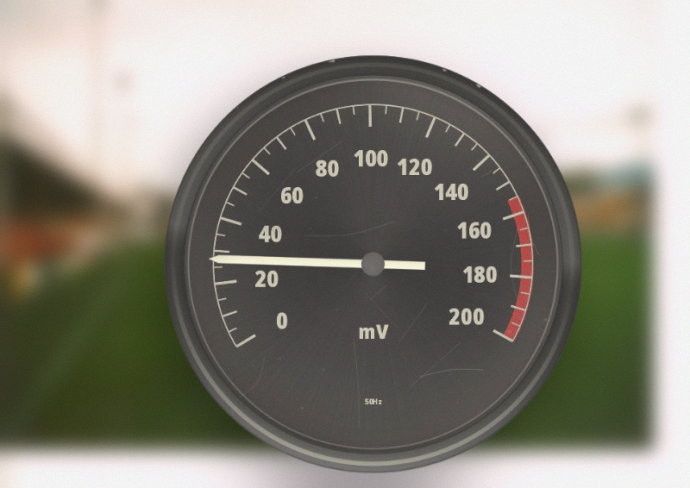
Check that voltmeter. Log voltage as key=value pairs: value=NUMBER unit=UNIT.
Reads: value=27.5 unit=mV
